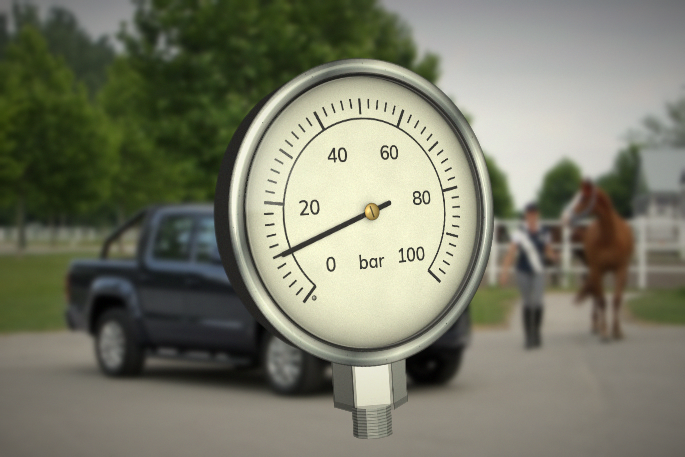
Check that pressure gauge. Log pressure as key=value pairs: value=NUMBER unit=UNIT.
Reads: value=10 unit=bar
